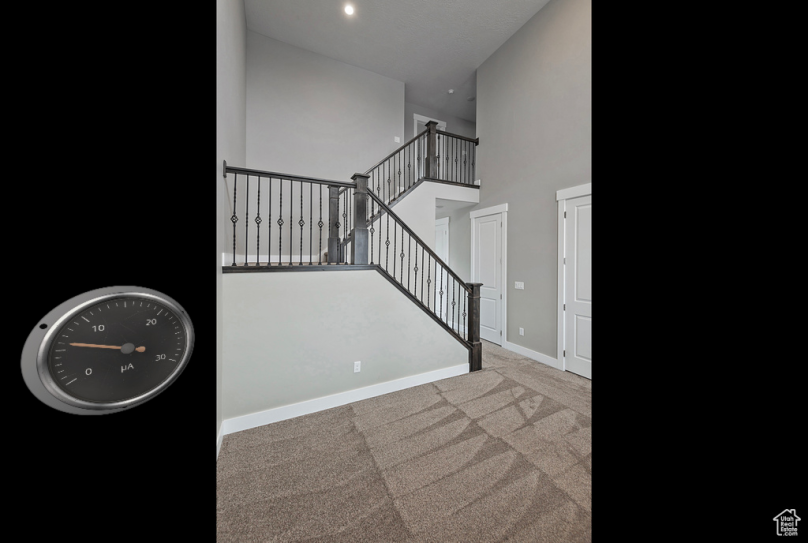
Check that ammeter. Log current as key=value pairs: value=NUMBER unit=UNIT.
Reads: value=6 unit=µA
